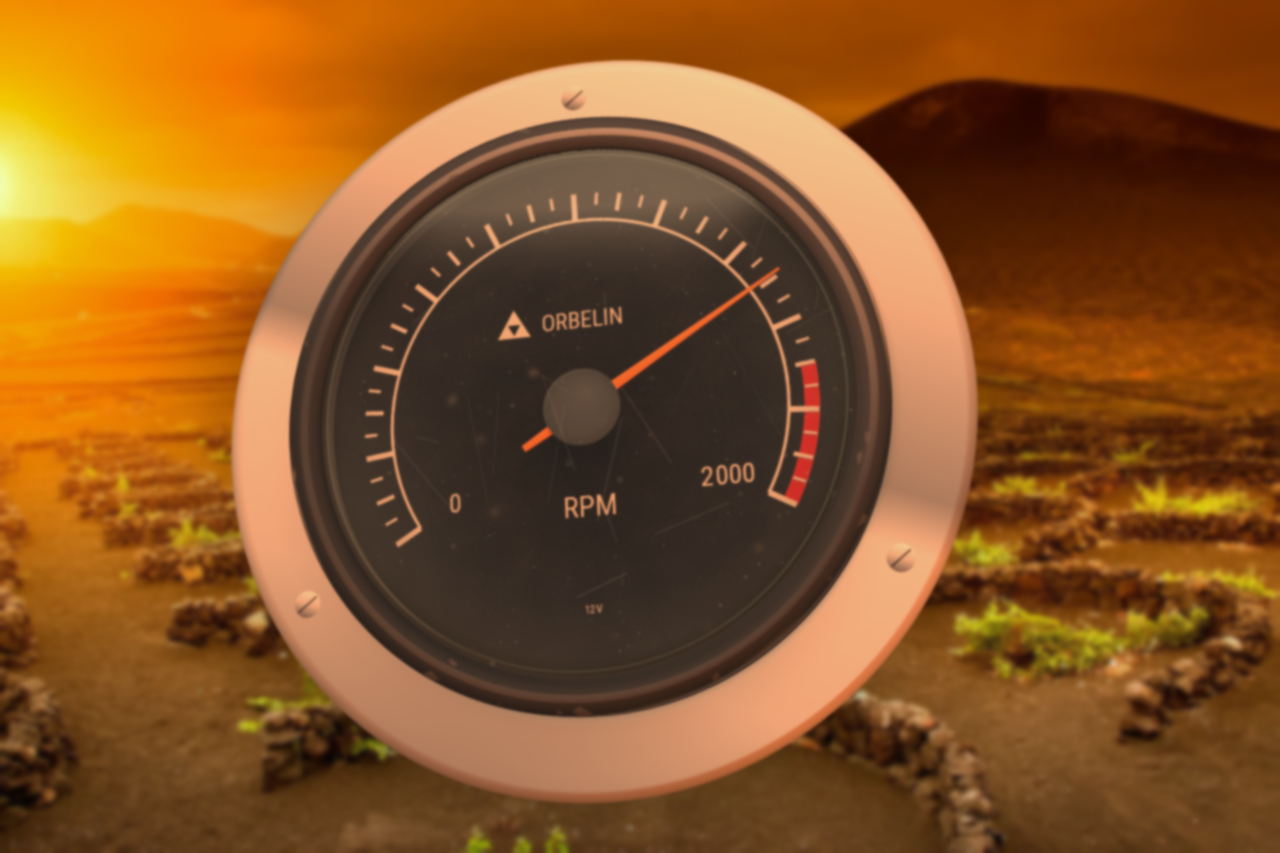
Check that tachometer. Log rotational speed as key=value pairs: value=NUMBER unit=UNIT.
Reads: value=1500 unit=rpm
